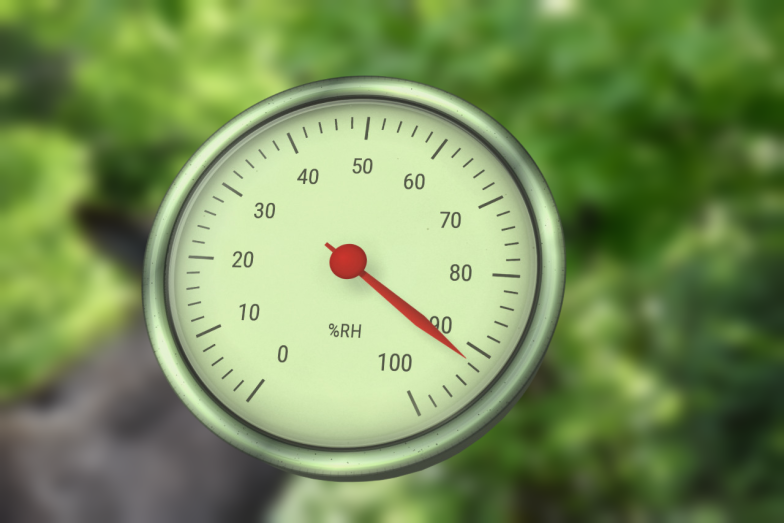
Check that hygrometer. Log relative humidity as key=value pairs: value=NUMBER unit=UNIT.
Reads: value=92 unit=%
